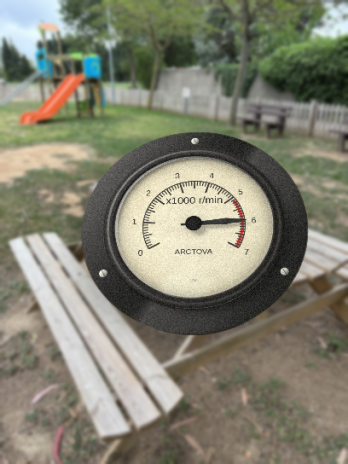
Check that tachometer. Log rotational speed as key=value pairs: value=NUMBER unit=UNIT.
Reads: value=6000 unit=rpm
